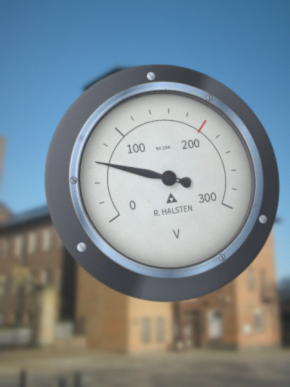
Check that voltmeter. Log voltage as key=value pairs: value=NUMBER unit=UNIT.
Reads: value=60 unit=V
